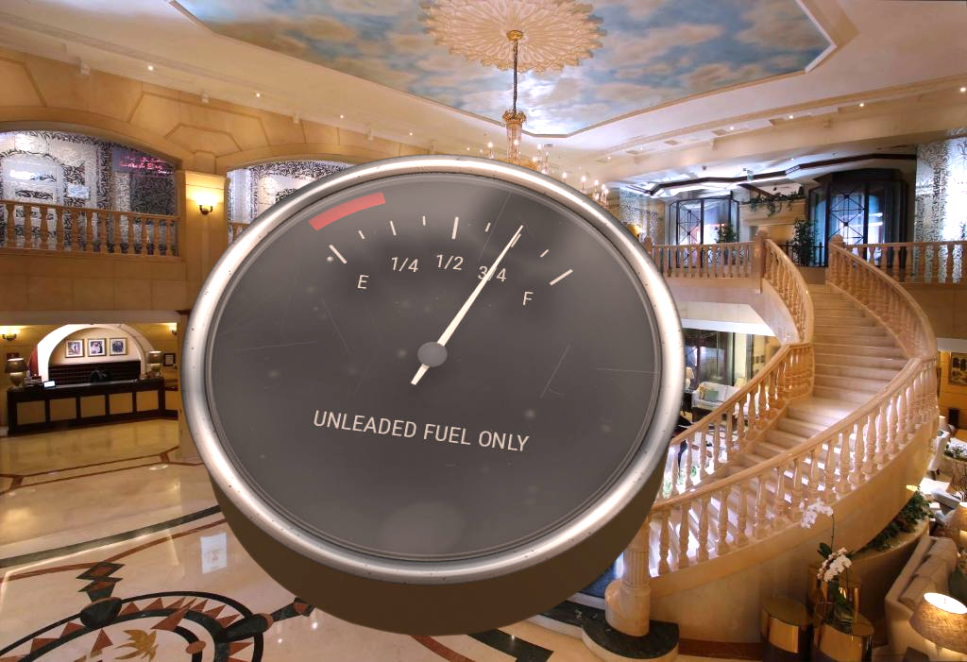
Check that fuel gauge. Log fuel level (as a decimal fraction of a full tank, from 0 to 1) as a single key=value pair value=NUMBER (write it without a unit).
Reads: value=0.75
